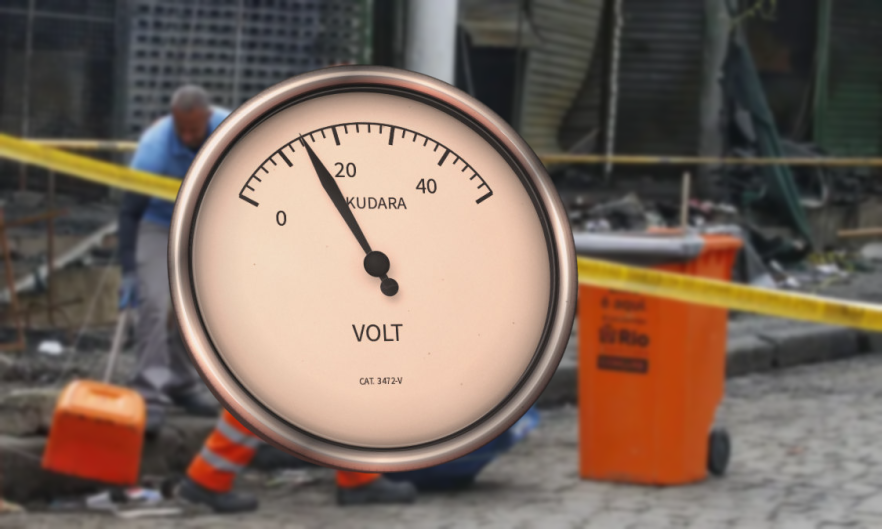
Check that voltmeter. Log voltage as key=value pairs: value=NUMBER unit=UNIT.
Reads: value=14 unit=V
